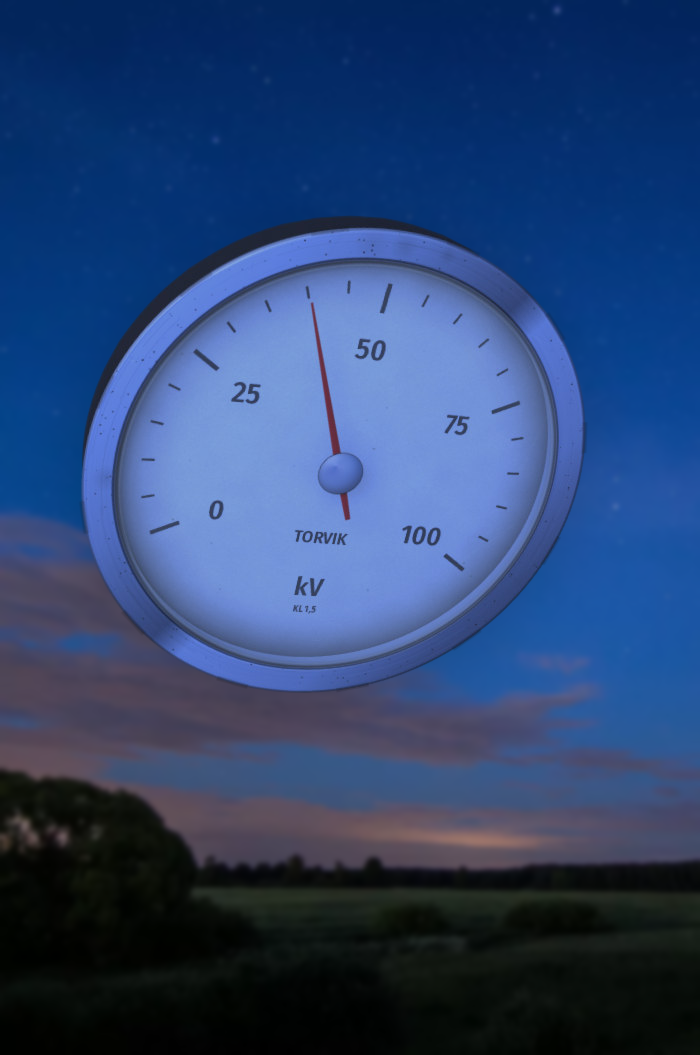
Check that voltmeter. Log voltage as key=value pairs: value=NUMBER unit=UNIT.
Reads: value=40 unit=kV
